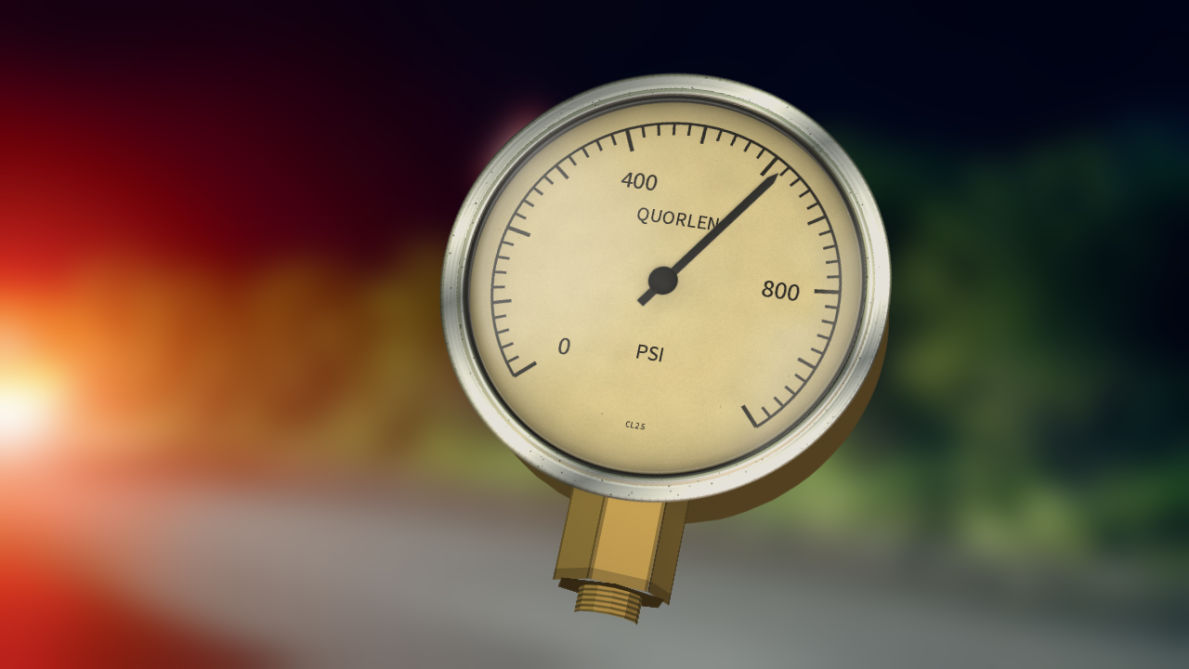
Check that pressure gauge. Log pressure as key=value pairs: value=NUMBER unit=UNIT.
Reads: value=620 unit=psi
